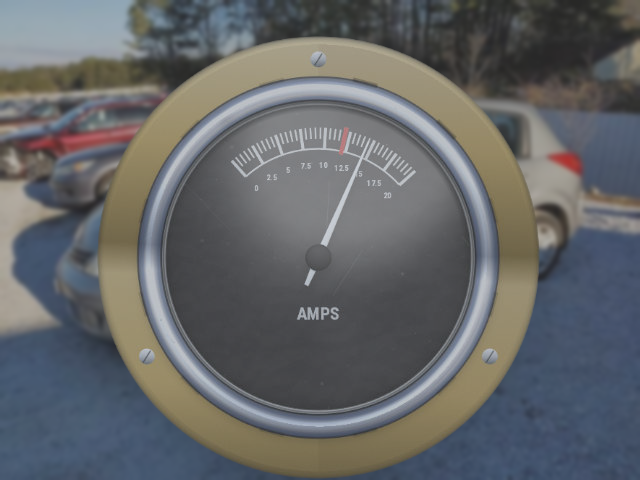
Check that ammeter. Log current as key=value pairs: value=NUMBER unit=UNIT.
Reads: value=14.5 unit=A
